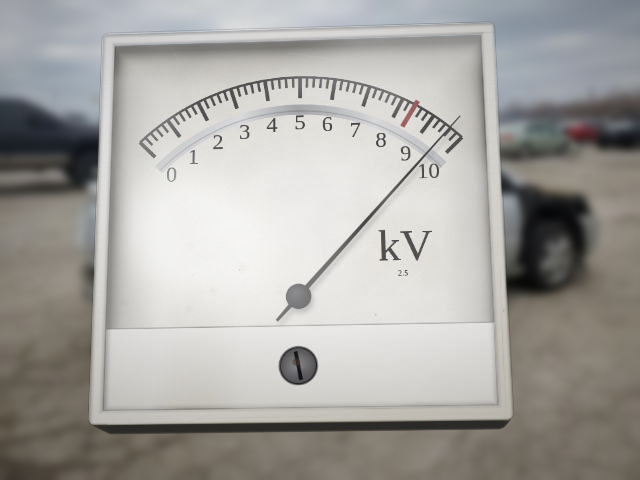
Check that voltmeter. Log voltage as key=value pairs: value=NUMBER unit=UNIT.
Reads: value=9.6 unit=kV
